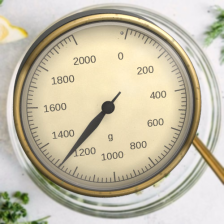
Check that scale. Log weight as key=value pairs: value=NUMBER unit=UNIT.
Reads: value=1280 unit=g
